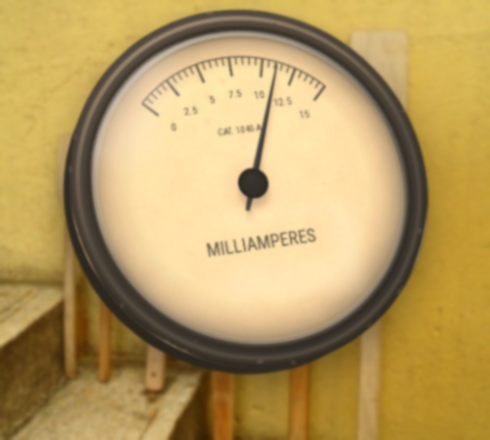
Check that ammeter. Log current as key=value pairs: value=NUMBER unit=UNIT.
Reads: value=11 unit=mA
